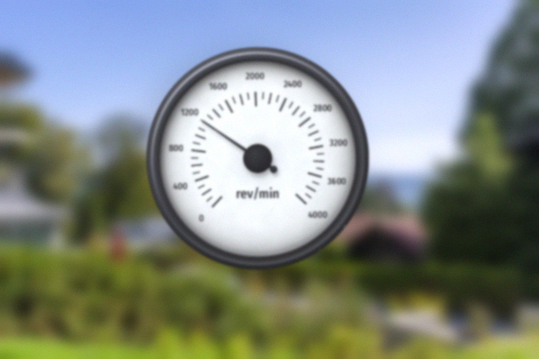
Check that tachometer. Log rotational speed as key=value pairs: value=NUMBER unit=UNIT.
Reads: value=1200 unit=rpm
